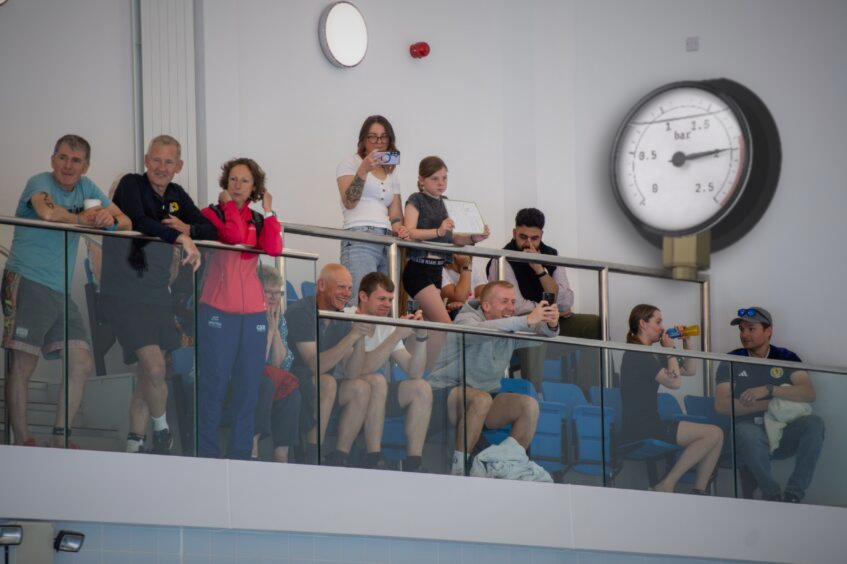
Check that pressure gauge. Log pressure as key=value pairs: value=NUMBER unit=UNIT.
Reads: value=2 unit=bar
